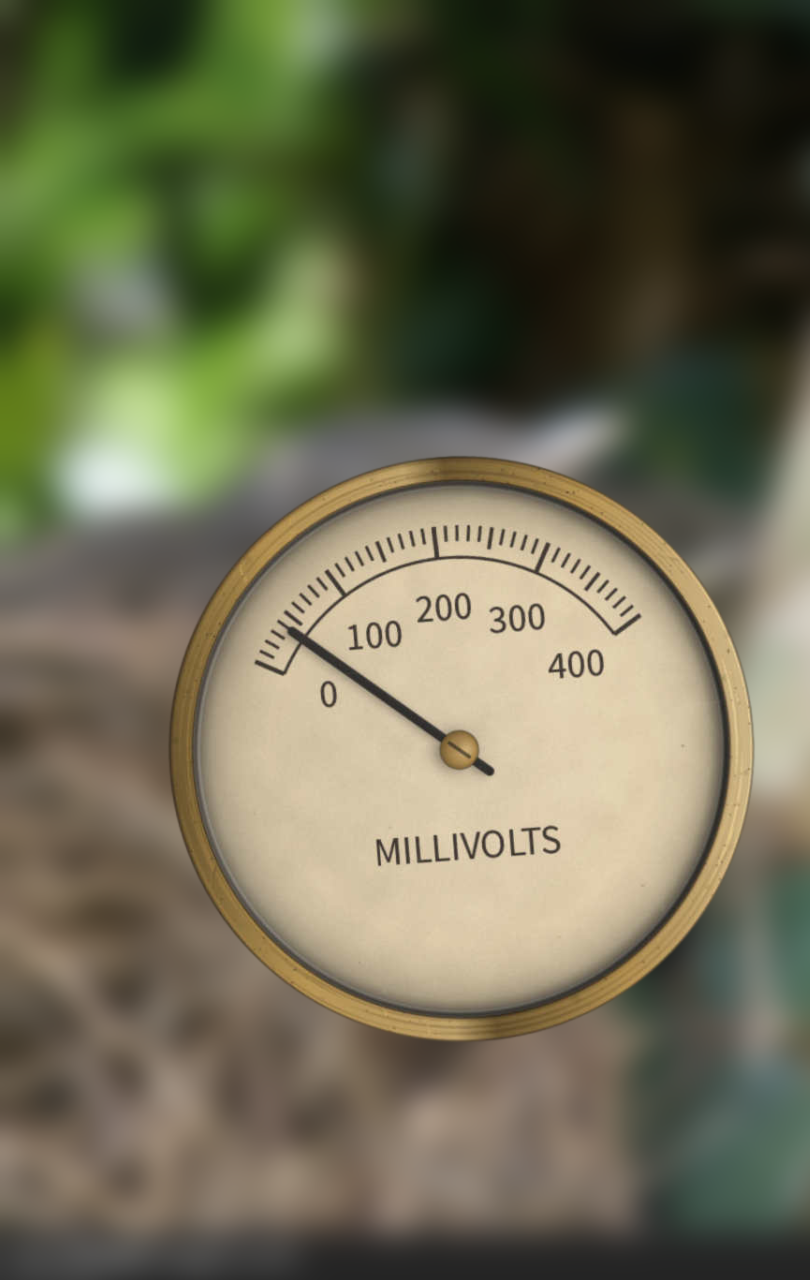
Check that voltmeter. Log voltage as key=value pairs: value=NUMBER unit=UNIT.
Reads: value=40 unit=mV
